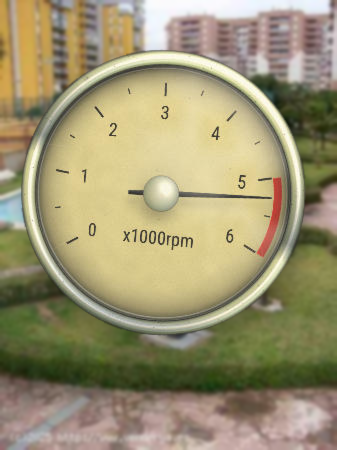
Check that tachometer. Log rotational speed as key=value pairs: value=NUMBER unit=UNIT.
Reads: value=5250 unit=rpm
